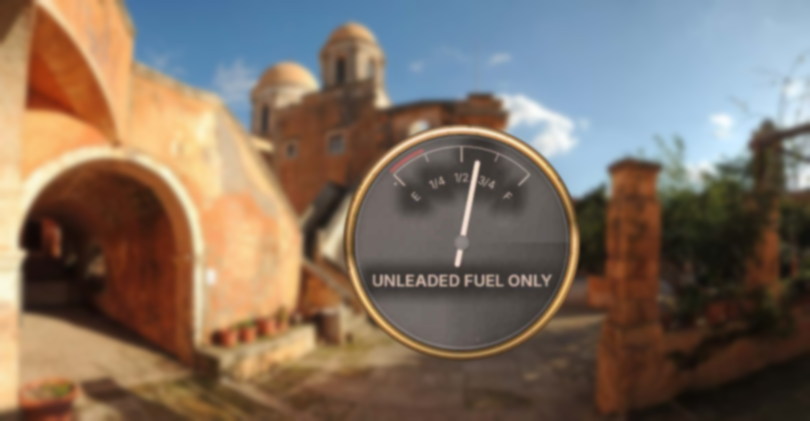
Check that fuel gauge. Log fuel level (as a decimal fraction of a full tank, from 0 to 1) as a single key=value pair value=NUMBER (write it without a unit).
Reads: value=0.625
